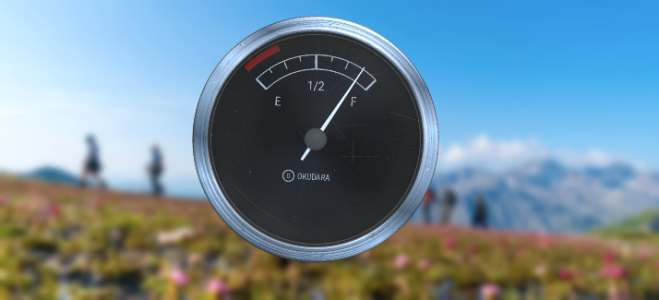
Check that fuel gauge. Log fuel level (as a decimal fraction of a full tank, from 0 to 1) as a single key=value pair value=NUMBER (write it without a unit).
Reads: value=0.875
